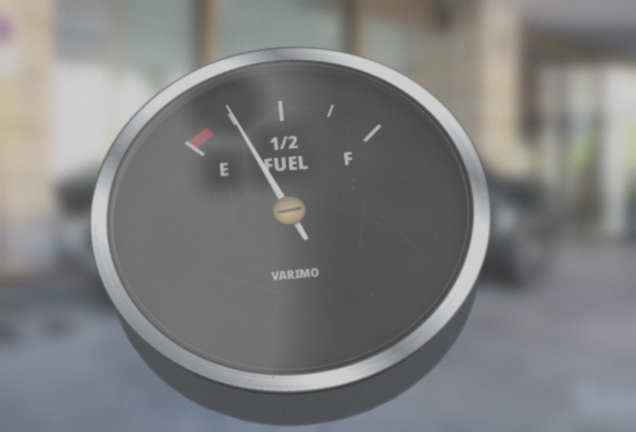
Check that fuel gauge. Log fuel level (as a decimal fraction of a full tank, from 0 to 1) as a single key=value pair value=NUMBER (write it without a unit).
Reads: value=0.25
